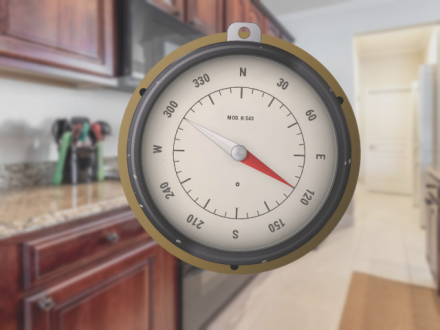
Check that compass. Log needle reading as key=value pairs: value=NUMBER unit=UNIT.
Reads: value=120 unit=°
